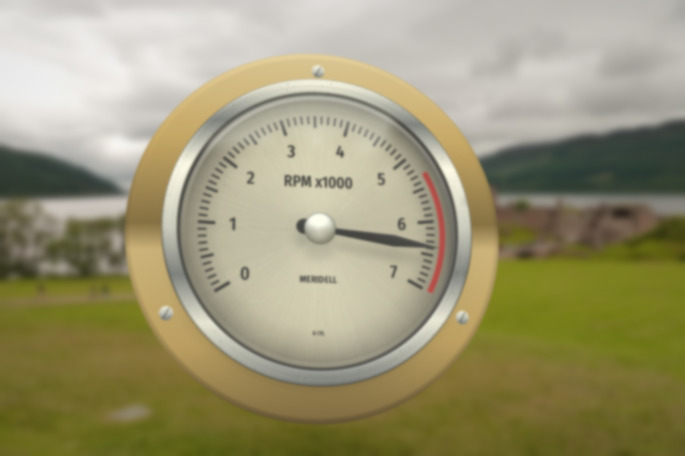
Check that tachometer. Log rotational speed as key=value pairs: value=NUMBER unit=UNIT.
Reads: value=6400 unit=rpm
